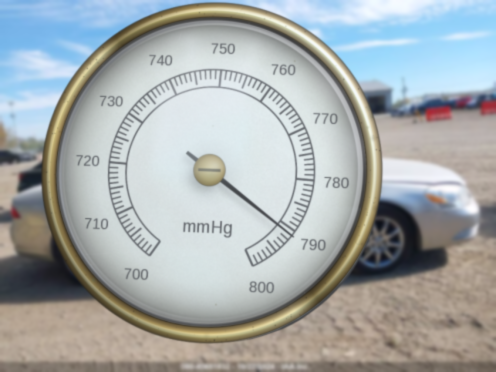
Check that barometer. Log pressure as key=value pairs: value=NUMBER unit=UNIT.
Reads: value=791 unit=mmHg
